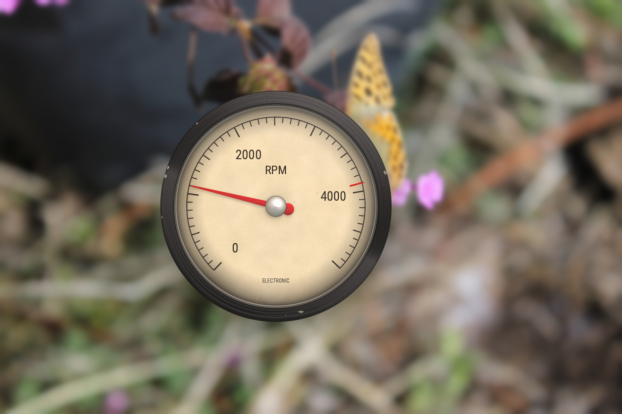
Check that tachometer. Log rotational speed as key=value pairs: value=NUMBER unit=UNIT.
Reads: value=1100 unit=rpm
